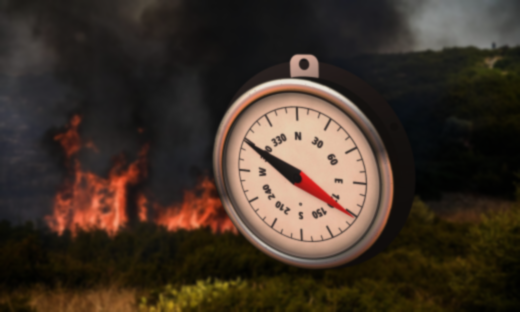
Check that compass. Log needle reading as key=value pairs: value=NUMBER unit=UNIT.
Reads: value=120 unit=°
